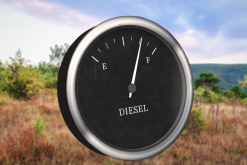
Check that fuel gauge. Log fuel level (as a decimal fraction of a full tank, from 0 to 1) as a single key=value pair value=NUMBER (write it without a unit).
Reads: value=0.75
